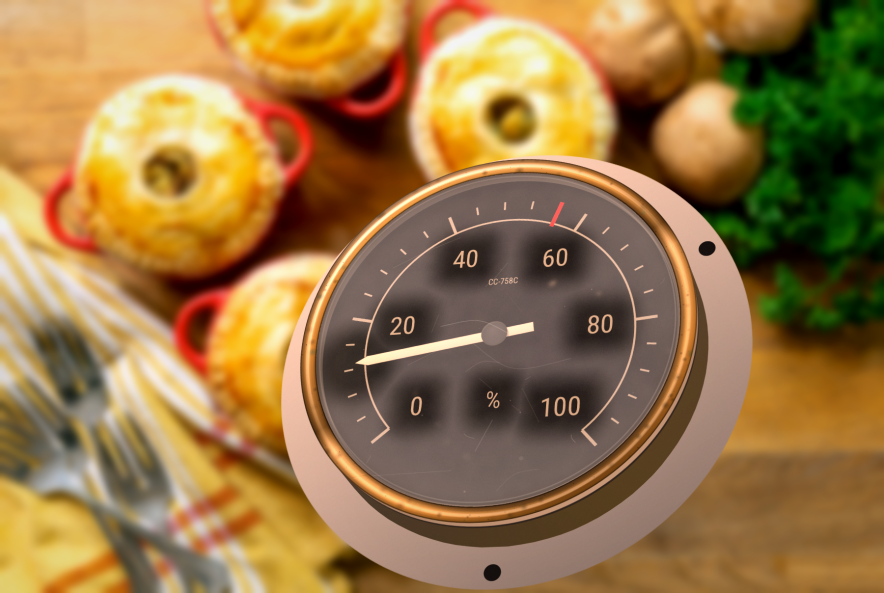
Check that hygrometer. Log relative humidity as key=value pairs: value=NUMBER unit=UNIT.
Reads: value=12 unit=%
